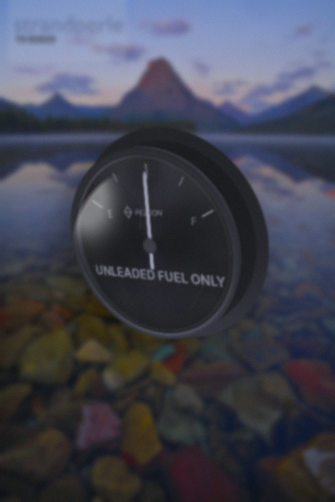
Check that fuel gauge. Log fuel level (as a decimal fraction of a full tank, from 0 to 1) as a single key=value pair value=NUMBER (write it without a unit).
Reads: value=0.5
